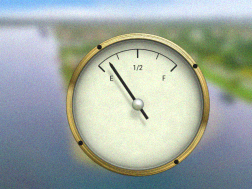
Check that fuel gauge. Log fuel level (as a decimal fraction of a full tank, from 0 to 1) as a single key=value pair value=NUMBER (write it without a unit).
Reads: value=0.125
